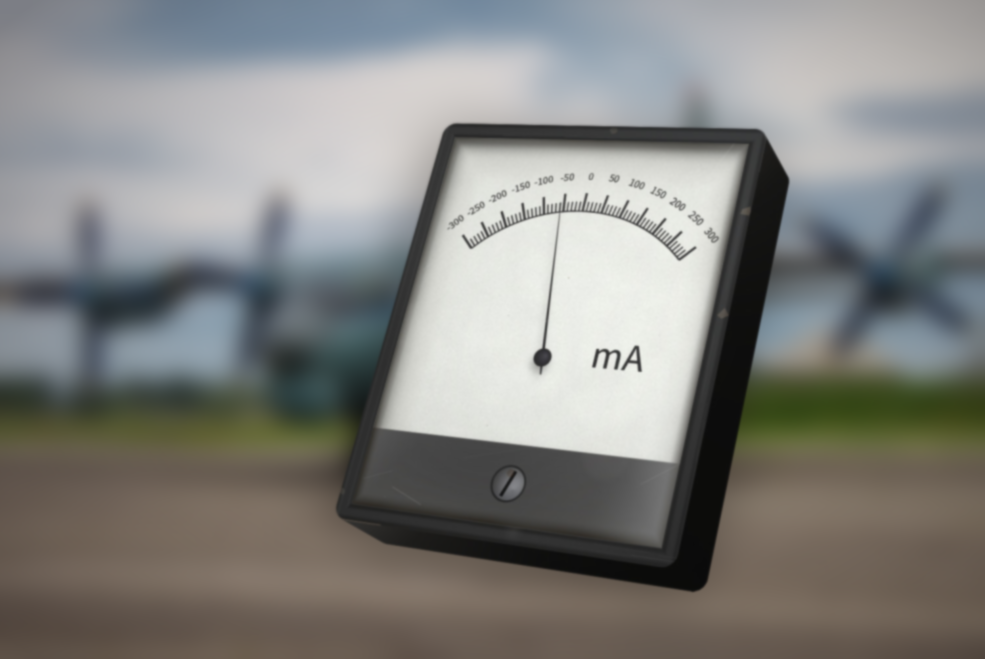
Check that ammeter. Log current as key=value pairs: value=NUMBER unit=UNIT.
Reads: value=-50 unit=mA
